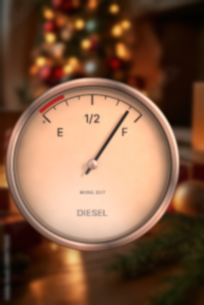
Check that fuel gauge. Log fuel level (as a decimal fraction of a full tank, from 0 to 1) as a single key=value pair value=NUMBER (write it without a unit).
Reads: value=0.875
